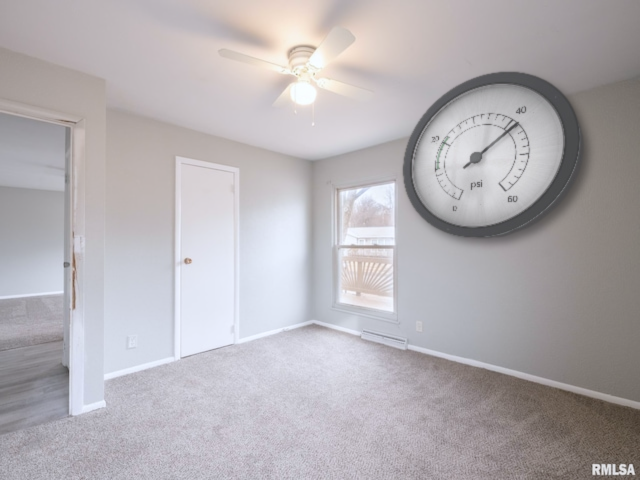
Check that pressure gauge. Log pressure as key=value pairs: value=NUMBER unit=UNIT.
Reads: value=42 unit=psi
